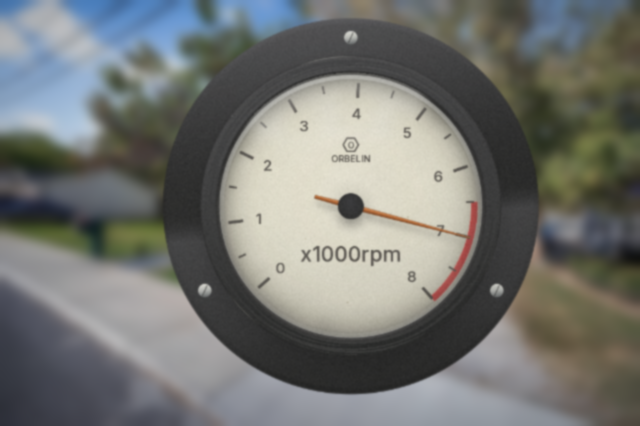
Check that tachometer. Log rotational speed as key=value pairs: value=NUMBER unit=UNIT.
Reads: value=7000 unit=rpm
